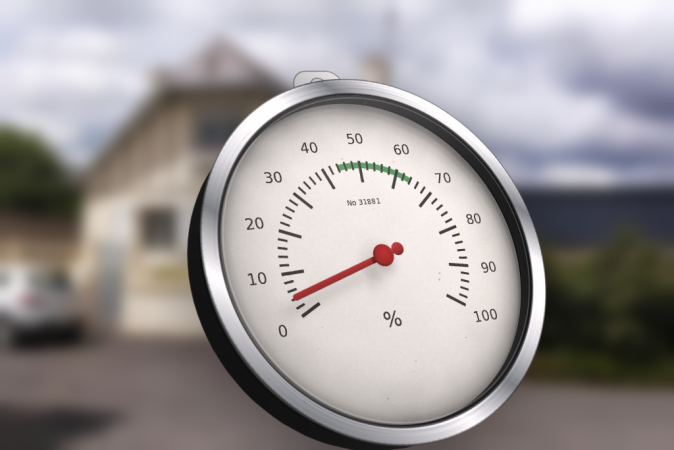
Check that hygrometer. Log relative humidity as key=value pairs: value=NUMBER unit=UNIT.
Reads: value=4 unit=%
